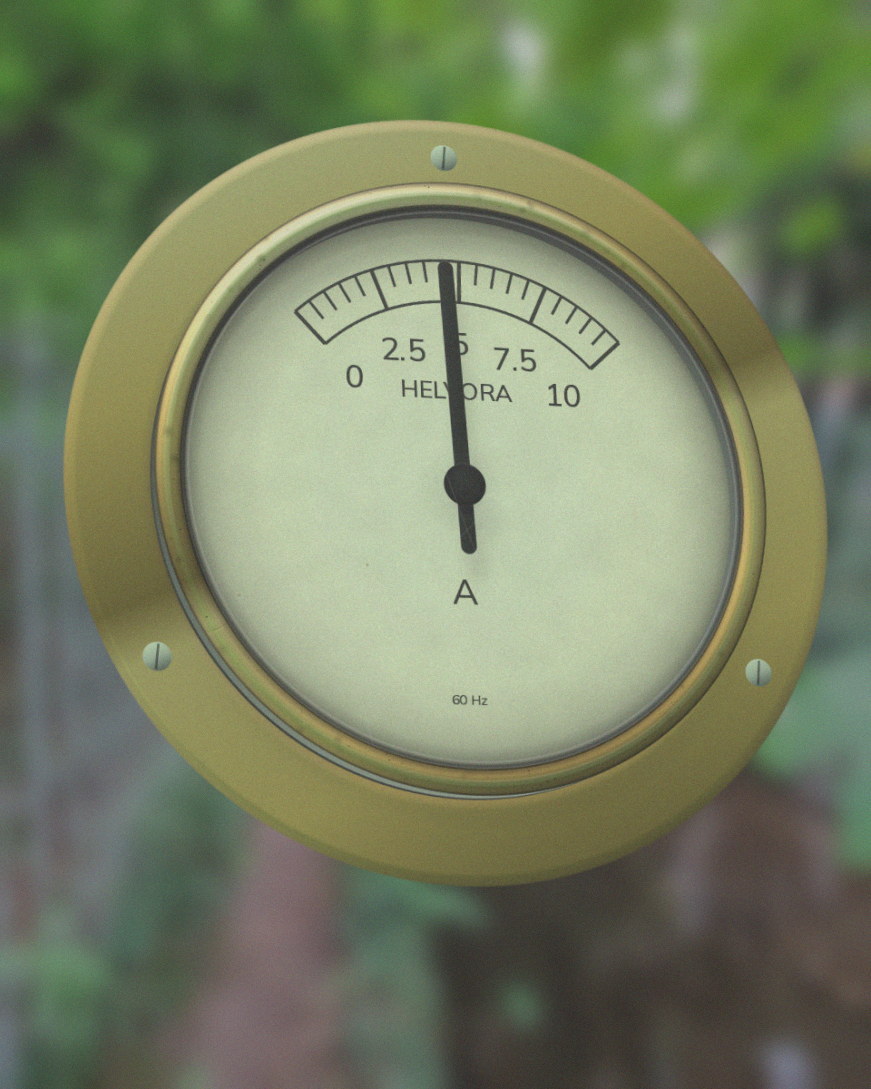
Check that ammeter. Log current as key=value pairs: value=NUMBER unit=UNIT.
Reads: value=4.5 unit=A
